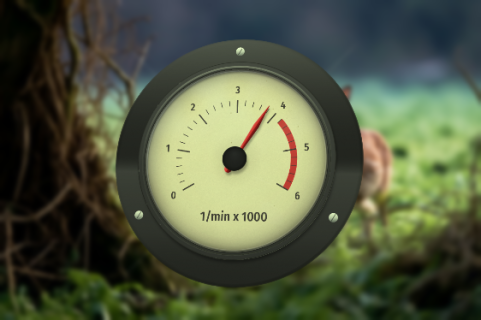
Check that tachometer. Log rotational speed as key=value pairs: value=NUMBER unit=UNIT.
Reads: value=3800 unit=rpm
